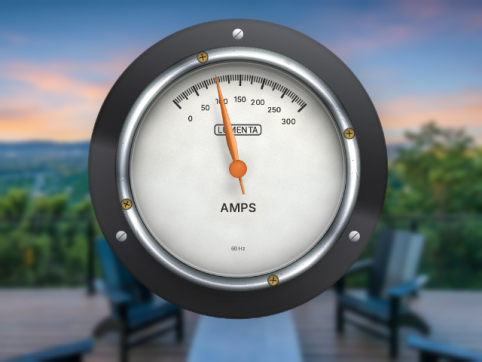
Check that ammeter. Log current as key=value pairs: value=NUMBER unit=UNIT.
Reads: value=100 unit=A
